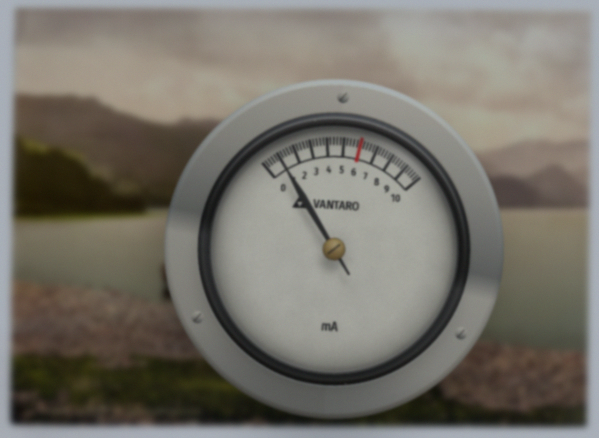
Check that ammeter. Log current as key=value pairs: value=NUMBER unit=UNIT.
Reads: value=1 unit=mA
